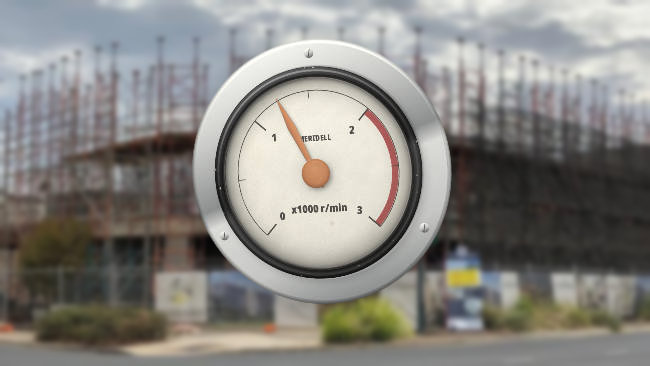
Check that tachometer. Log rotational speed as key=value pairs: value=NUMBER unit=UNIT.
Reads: value=1250 unit=rpm
